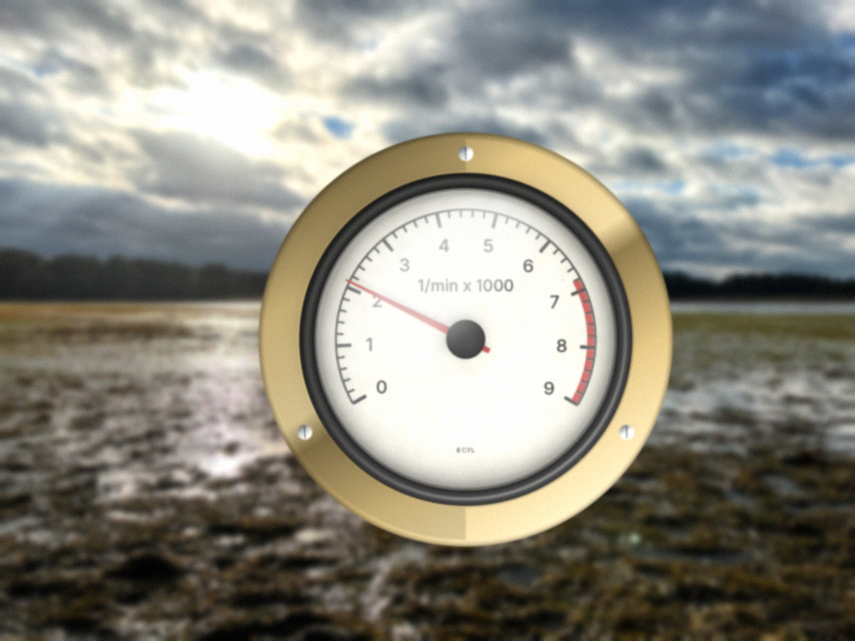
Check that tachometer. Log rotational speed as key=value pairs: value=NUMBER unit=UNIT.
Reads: value=2100 unit=rpm
